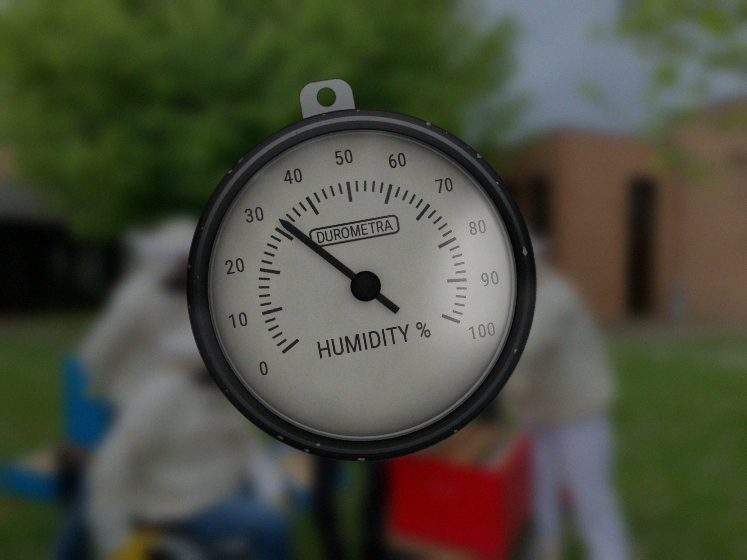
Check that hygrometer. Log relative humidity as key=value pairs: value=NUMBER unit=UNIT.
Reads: value=32 unit=%
